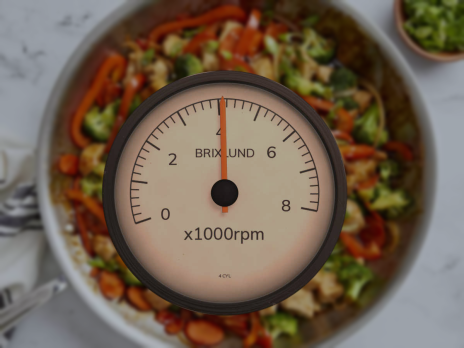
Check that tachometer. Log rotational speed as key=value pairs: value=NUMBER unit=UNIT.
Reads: value=4100 unit=rpm
